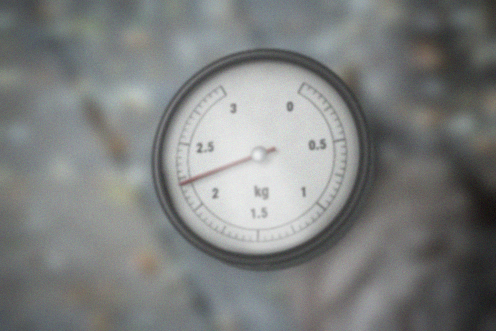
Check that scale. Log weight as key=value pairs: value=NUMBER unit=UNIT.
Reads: value=2.2 unit=kg
